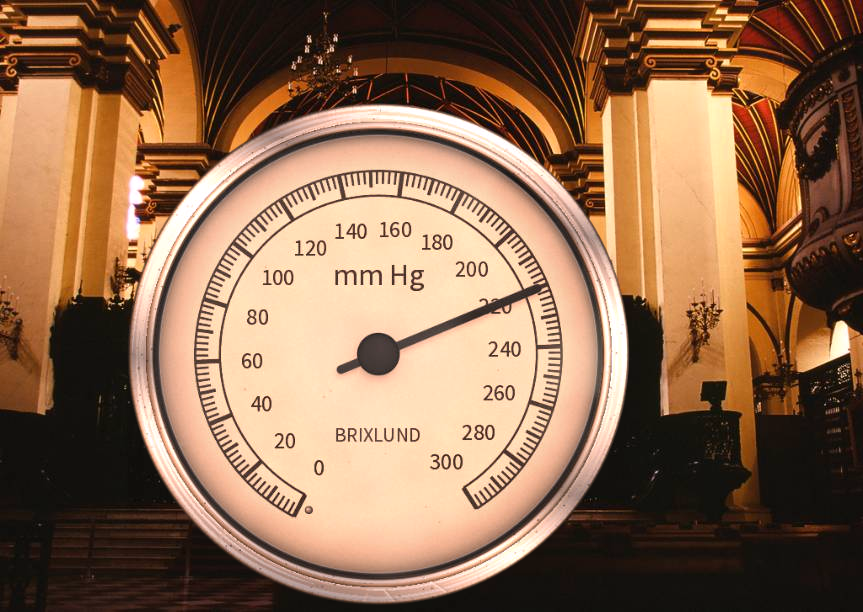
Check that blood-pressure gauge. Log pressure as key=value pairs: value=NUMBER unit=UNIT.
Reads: value=220 unit=mmHg
